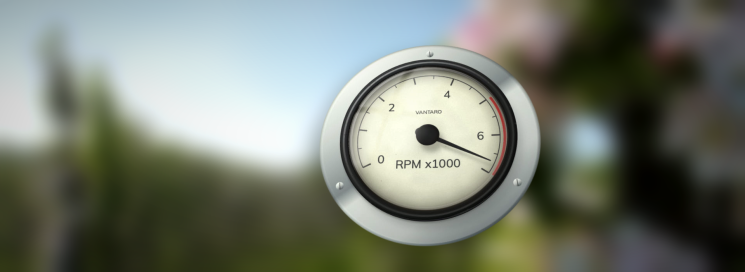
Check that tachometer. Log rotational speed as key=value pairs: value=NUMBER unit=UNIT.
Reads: value=6750 unit=rpm
